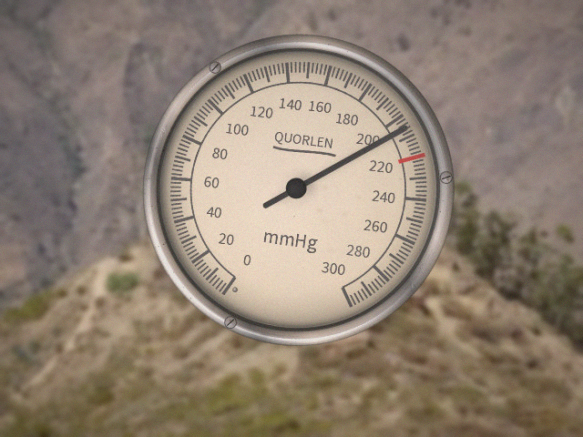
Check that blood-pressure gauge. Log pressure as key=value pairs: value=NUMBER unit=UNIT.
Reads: value=206 unit=mmHg
